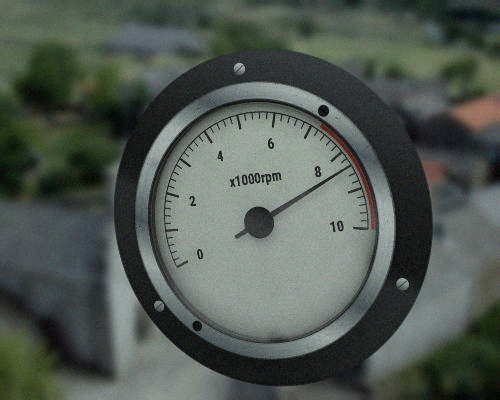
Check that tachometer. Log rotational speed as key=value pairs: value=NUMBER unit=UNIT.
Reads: value=8400 unit=rpm
